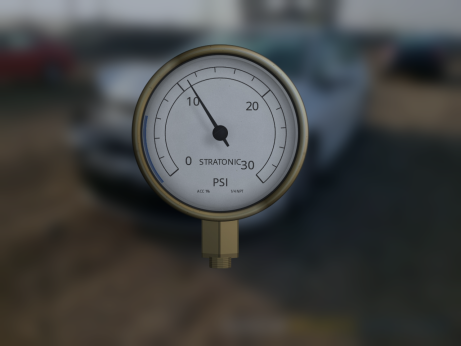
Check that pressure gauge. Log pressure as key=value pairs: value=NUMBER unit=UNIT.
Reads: value=11 unit=psi
